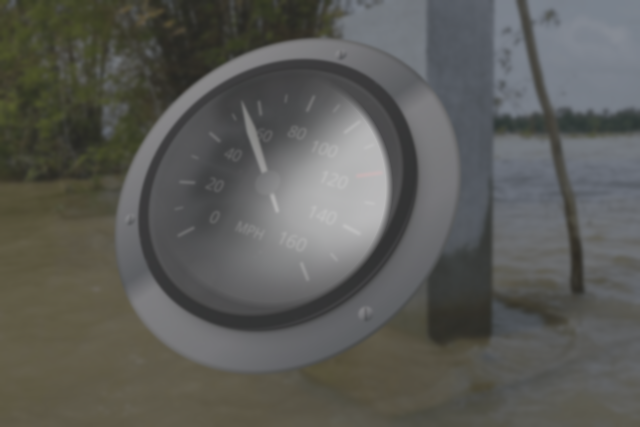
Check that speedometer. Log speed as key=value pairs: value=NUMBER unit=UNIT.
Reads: value=55 unit=mph
